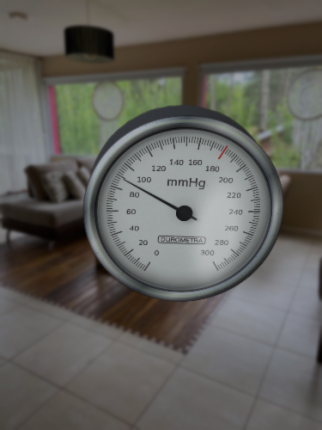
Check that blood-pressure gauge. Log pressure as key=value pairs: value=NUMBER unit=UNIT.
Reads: value=90 unit=mmHg
